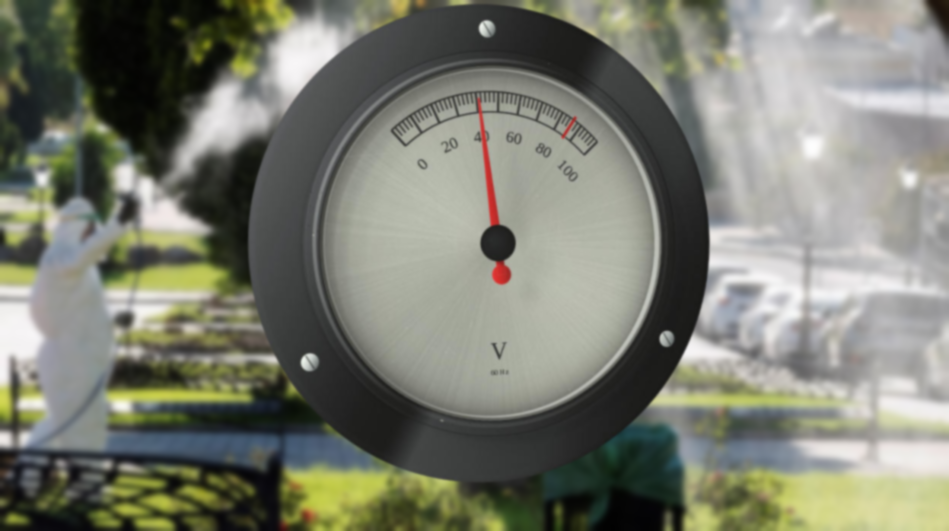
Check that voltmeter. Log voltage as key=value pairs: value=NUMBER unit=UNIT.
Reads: value=40 unit=V
